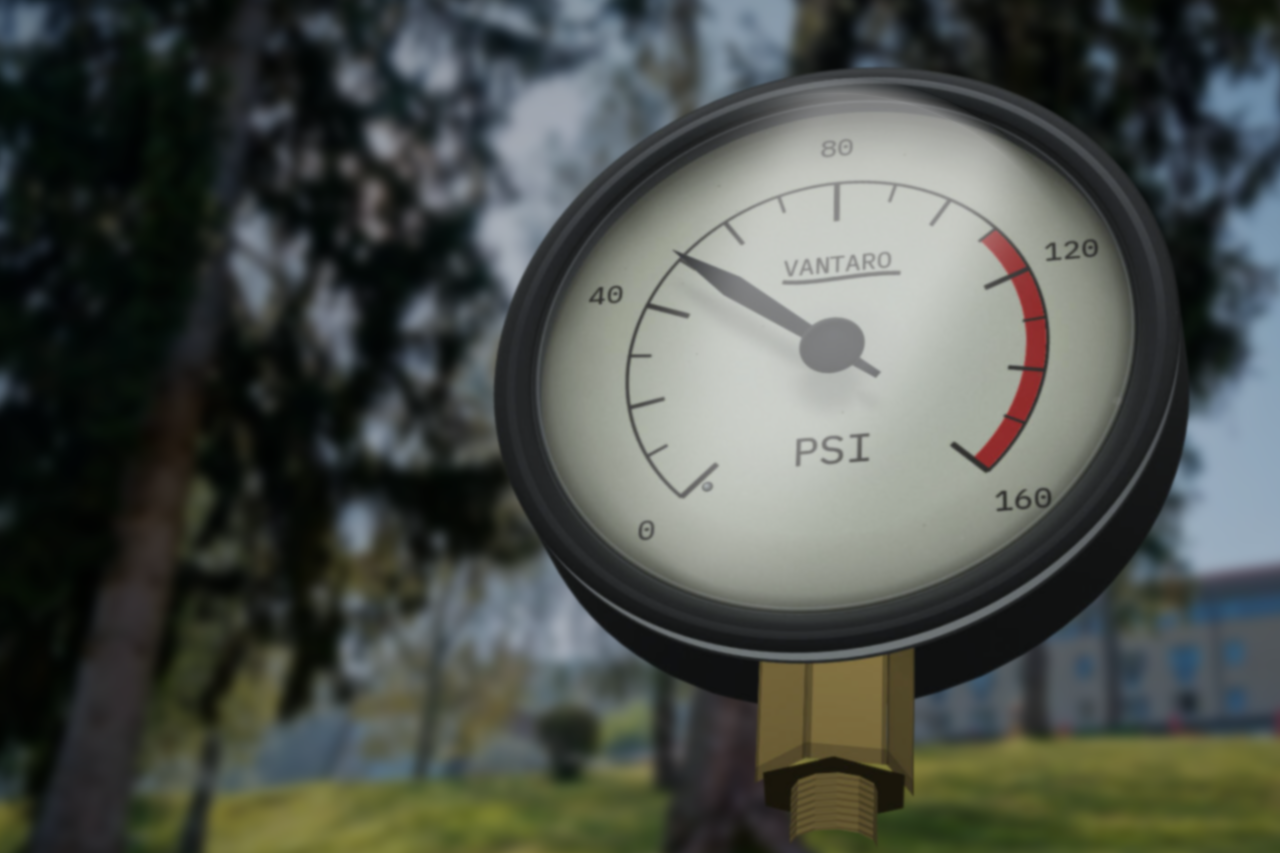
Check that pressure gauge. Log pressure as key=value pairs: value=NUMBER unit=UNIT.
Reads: value=50 unit=psi
